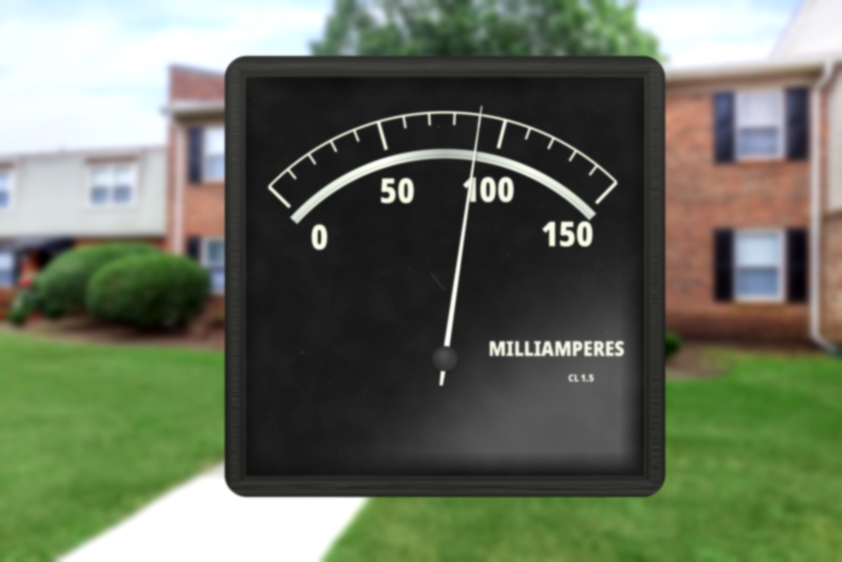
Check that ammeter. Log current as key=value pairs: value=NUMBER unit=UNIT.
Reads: value=90 unit=mA
